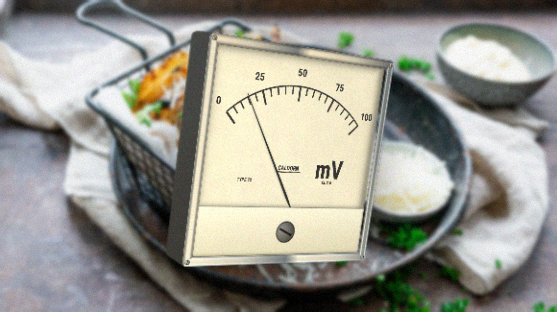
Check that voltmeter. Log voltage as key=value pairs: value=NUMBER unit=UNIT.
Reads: value=15 unit=mV
